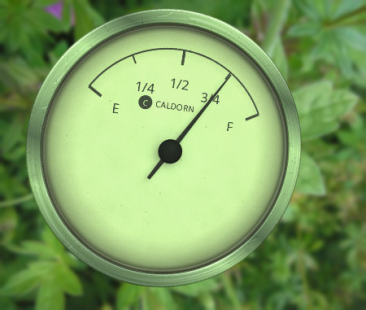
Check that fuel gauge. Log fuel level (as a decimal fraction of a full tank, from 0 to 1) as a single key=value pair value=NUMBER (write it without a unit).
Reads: value=0.75
